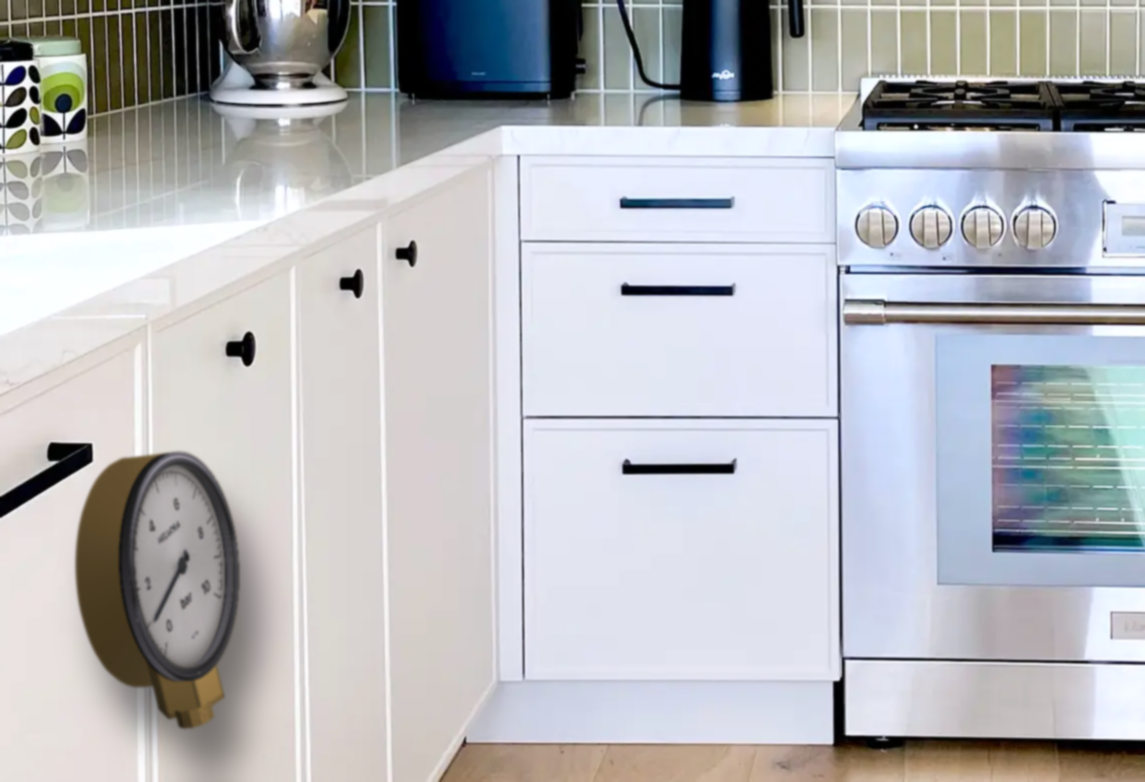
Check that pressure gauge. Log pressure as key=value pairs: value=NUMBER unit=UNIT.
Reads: value=1 unit=bar
